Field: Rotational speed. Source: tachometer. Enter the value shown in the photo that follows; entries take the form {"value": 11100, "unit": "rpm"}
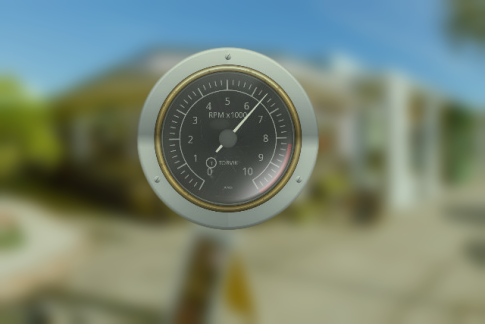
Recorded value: {"value": 6400, "unit": "rpm"}
